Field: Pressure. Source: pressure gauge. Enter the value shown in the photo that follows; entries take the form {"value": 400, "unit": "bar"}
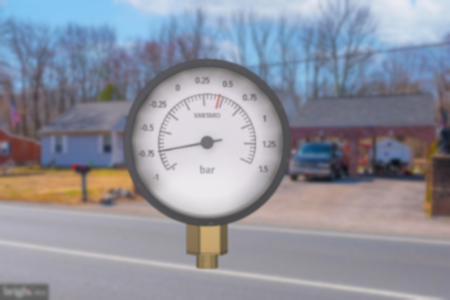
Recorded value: {"value": -0.75, "unit": "bar"}
